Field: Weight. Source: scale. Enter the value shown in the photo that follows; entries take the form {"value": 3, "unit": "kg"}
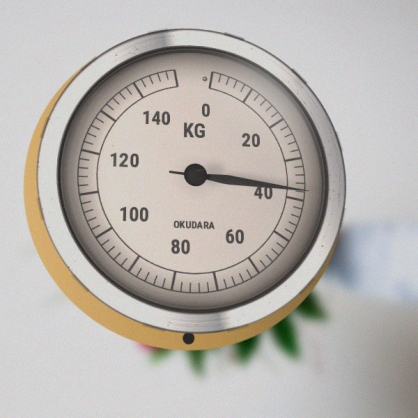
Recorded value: {"value": 38, "unit": "kg"}
